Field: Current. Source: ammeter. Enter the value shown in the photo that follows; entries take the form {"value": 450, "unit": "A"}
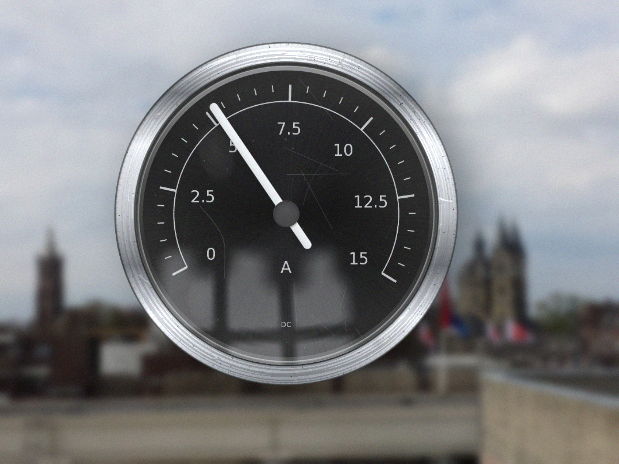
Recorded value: {"value": 5.25, "unit": "A"}
